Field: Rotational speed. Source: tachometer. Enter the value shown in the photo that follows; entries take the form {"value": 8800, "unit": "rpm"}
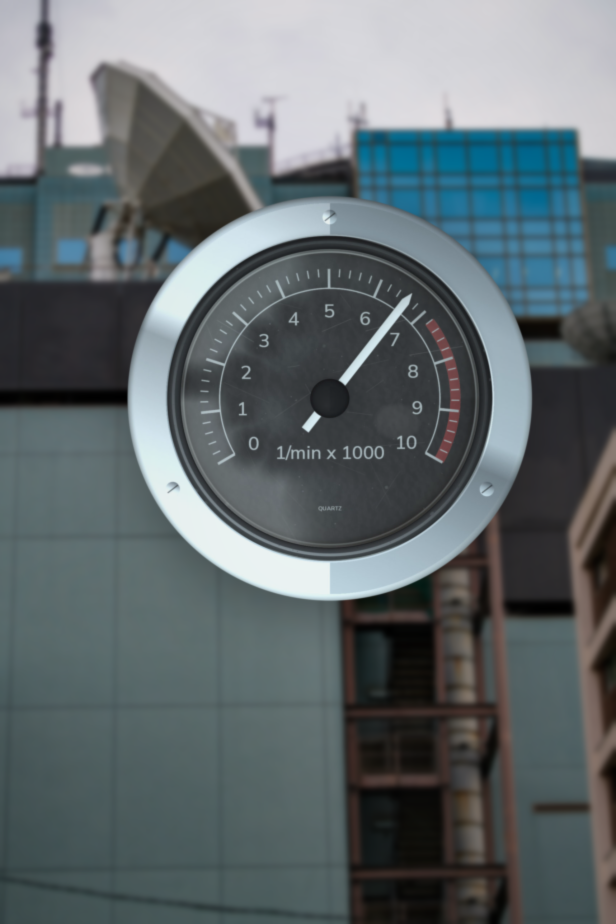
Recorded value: {"value": 6600, "unit": "rpm"}
